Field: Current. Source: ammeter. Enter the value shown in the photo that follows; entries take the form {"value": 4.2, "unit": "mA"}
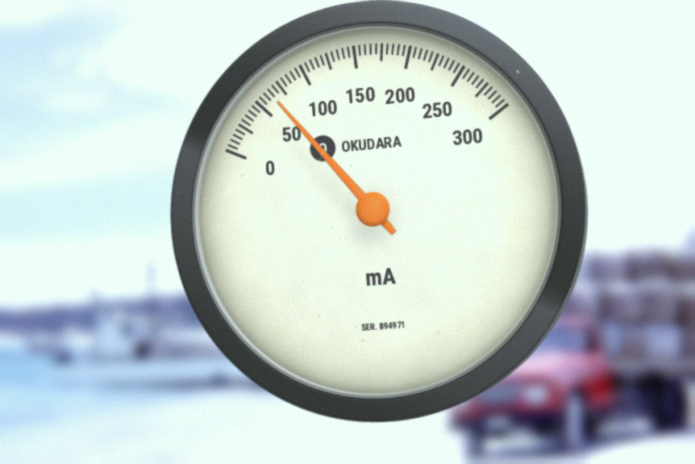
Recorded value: {"value": 65, "unit": "mA"}
